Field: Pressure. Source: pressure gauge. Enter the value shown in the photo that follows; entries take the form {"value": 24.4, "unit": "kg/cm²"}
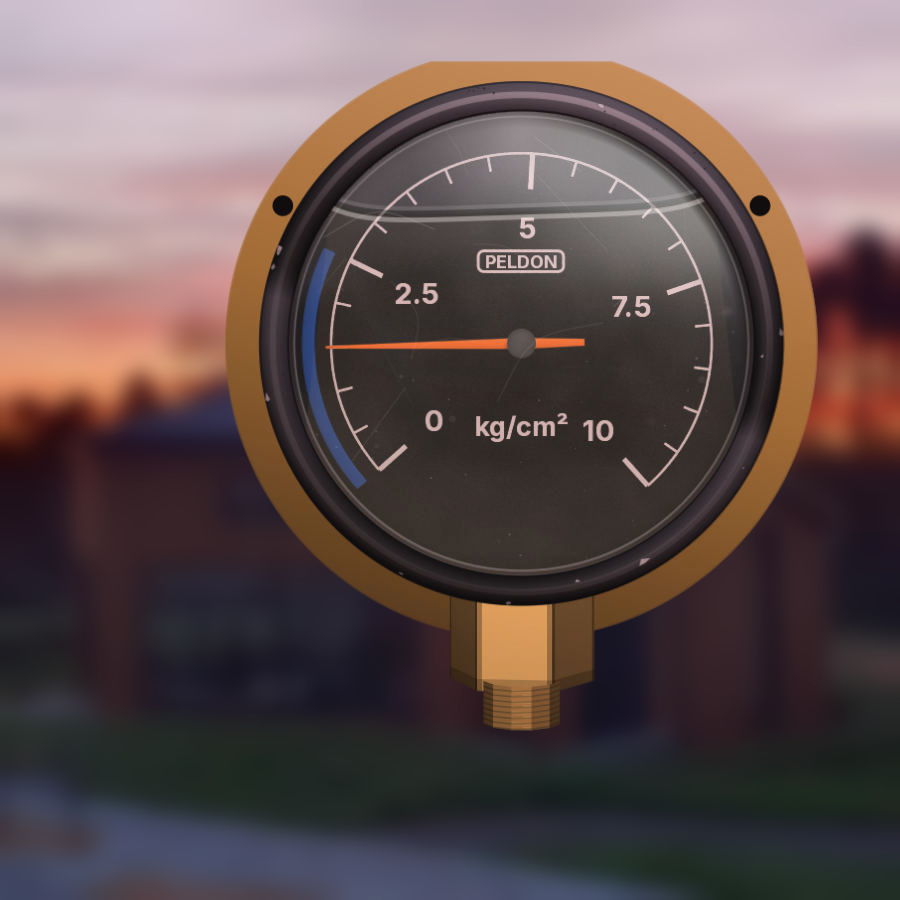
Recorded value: {"value": 1.5, "unit": "kg/cm²"}
